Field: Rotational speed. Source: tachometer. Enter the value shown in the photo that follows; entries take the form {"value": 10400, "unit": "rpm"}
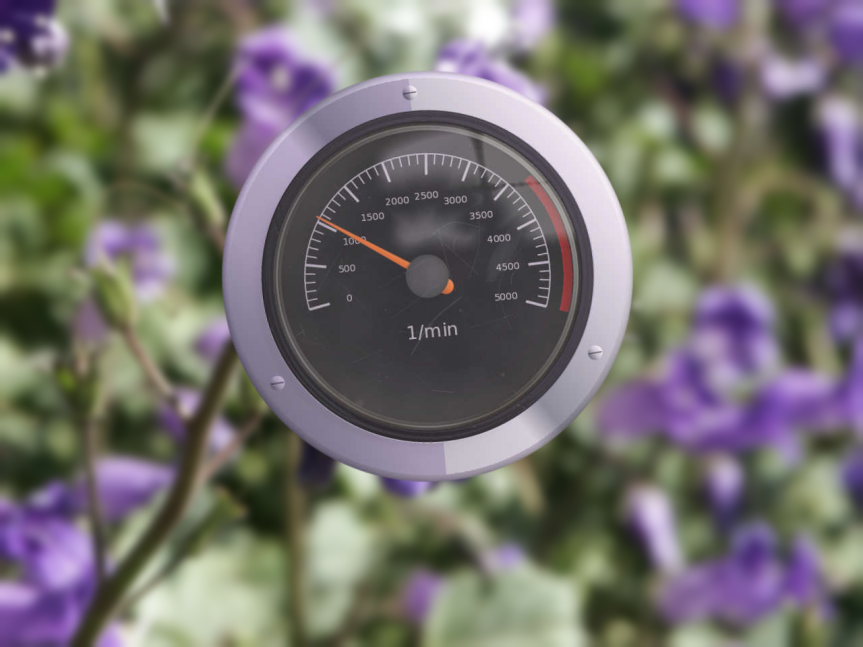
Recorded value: {"value": 1050, "unit": "rpm"}
